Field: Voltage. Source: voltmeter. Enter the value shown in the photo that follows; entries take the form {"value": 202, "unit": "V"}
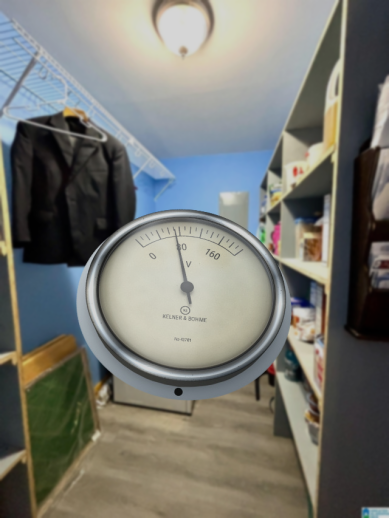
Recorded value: {"value": 70, "unit": "V"}
